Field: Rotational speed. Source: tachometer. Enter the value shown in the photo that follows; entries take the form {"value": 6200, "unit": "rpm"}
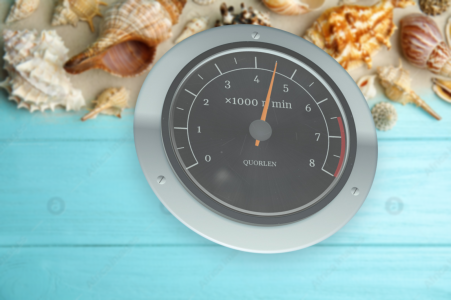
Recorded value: {"value": 4500, "unit": "rpm"}
